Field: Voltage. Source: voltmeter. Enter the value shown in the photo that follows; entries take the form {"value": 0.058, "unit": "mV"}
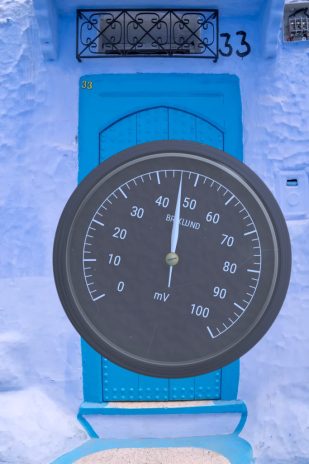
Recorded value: {"value": 46, "unit": "mV"}
